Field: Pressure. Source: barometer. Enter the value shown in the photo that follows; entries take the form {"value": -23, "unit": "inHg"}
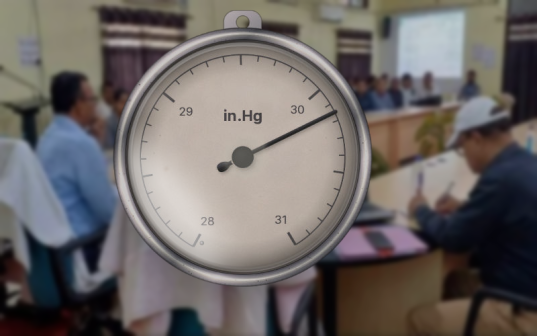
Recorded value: {"value": 30.15, "unit": "inHg"}
